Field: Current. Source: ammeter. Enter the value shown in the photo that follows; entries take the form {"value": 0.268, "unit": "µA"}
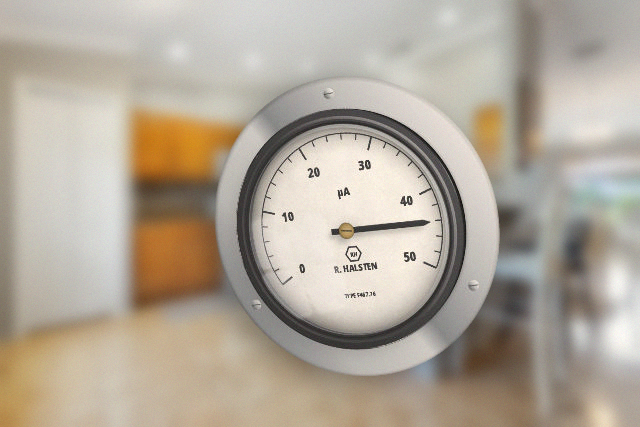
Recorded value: {"value": 44, "unit": "µA"}
